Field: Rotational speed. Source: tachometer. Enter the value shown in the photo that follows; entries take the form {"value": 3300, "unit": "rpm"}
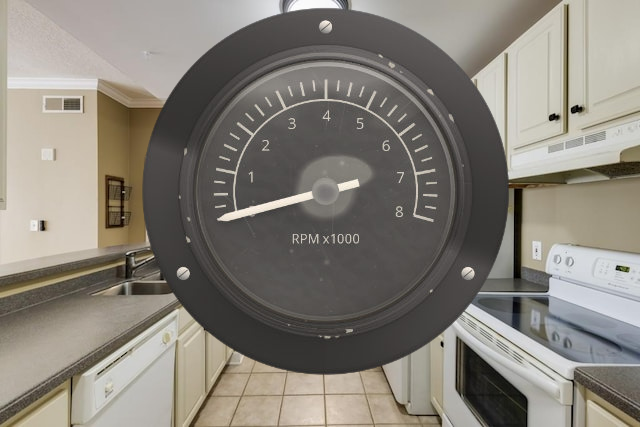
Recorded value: {"value": 0, "unit": "rpm"}
